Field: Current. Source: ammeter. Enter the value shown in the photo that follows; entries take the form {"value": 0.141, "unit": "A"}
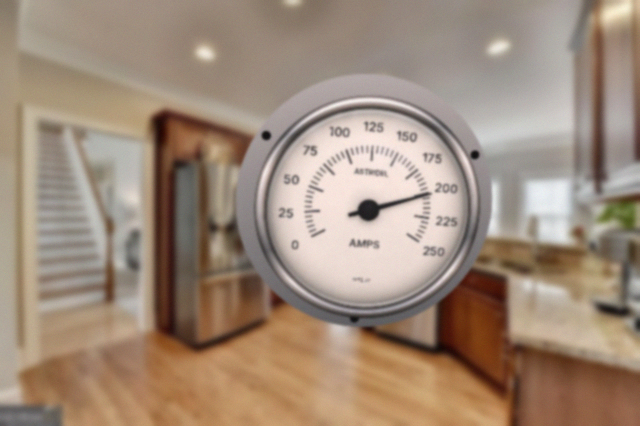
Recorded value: {"value": 200, "unit": "A"}
